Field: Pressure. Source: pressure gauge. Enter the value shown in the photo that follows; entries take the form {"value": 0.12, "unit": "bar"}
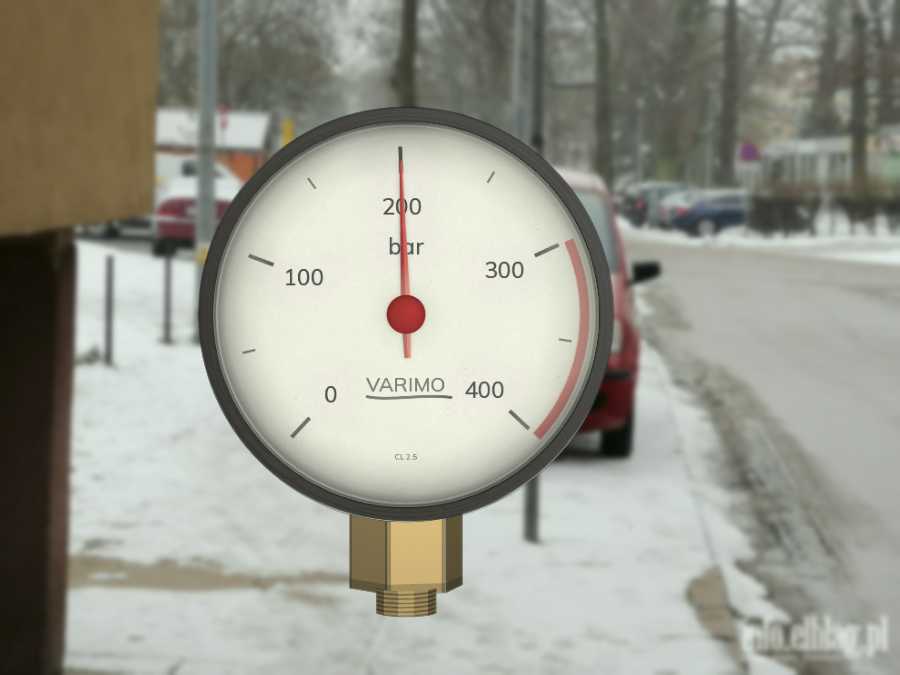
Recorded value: {"value": 200, "unit": "bar"}
